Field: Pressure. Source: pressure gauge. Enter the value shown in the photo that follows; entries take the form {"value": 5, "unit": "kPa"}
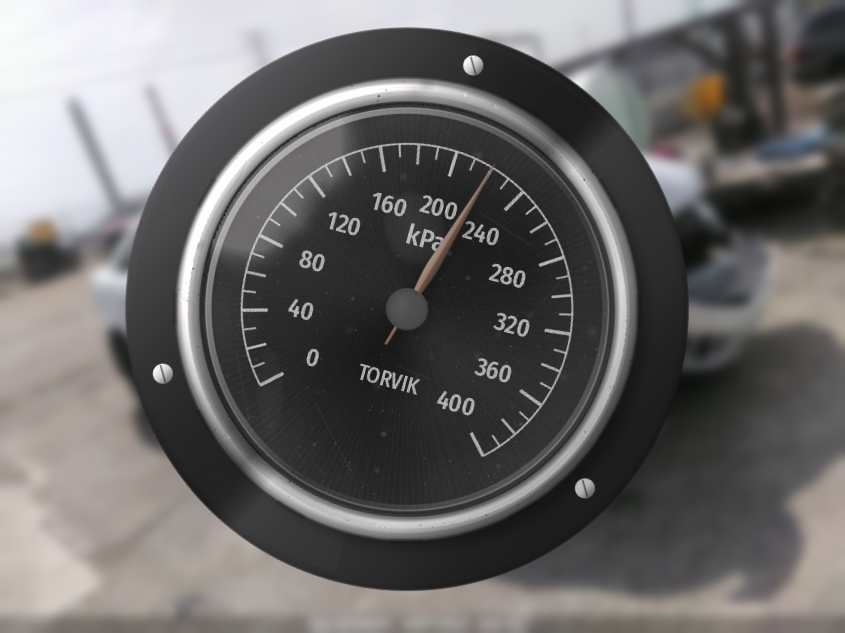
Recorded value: {"value": 220, "unit": "kPa"}
